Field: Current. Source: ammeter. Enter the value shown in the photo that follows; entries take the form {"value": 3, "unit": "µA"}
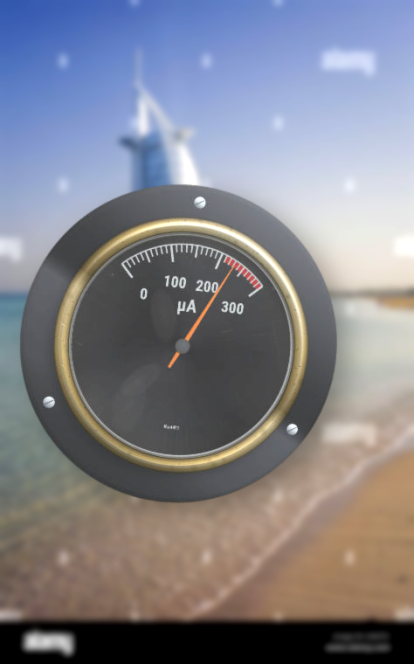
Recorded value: {"value": 230, "unit": "µA"}
